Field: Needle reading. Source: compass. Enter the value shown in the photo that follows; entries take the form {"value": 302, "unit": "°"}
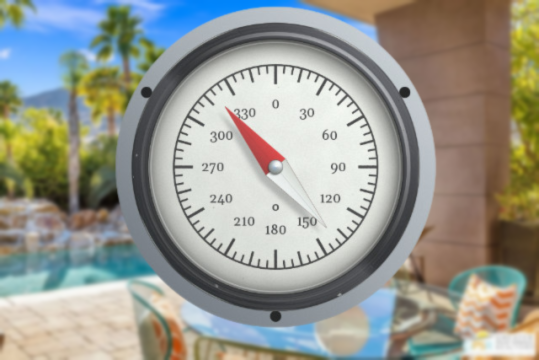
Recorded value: {"value": 320, "unit": "°"}
